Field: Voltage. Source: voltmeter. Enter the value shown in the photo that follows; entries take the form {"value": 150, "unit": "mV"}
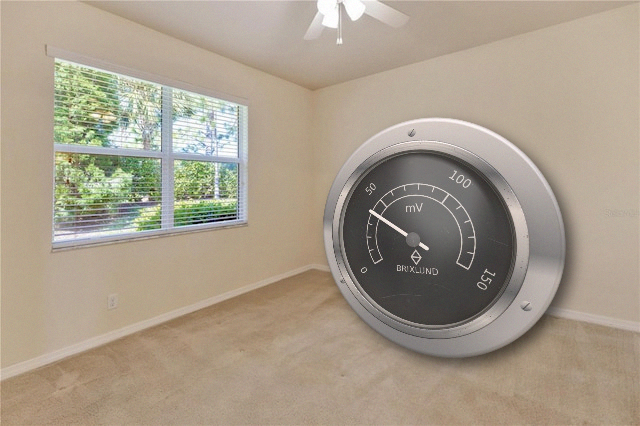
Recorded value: {"value": 40, "unit": "mV"}
